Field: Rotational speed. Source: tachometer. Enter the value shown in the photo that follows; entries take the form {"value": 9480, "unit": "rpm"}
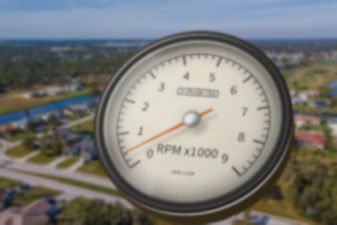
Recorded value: {"value": 400, "unit": "rpm"}
